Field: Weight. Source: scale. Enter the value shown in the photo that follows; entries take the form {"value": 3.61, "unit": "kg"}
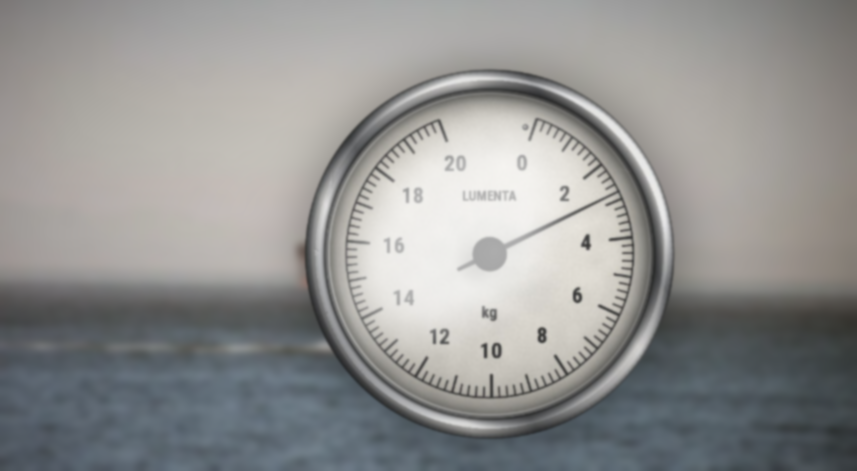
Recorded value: {"value": 2.8, "unit": "kg"}
